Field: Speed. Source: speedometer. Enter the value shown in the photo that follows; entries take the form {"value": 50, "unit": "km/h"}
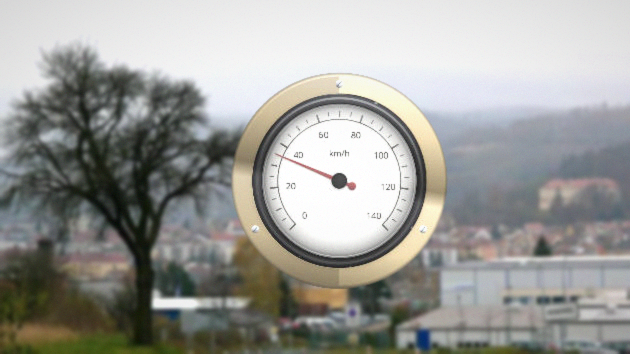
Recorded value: {"value": 35, "unit": "km/h"}
